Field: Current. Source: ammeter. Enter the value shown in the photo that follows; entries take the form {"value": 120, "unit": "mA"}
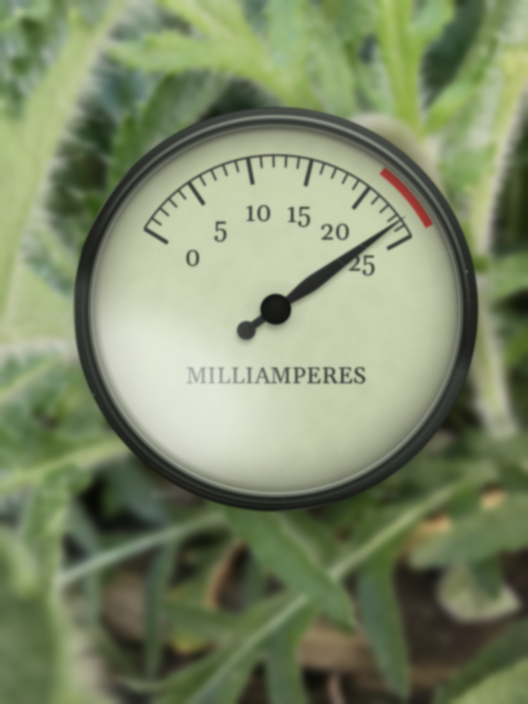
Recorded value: {"value": 23.5, "unit": "mA"}
